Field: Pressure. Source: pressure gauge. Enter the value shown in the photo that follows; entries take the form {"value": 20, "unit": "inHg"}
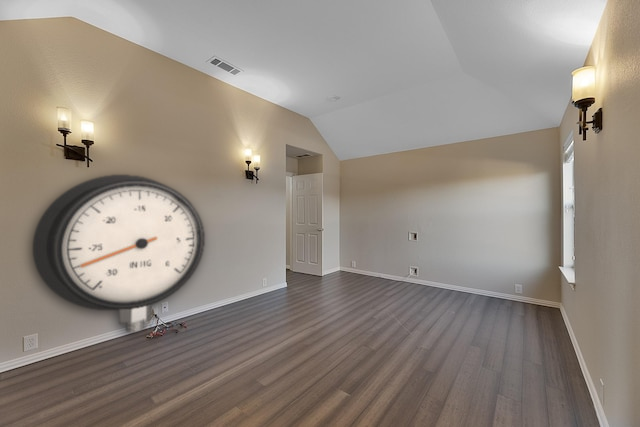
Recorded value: {"value": -27, "unit": "inHg"}
